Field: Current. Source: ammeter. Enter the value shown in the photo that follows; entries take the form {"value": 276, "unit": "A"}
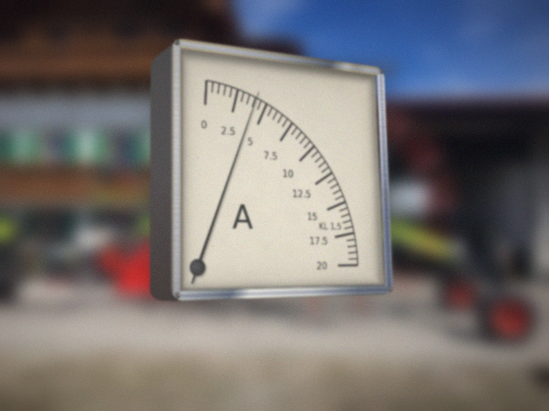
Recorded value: {"value": 4, "unit": "A"}
